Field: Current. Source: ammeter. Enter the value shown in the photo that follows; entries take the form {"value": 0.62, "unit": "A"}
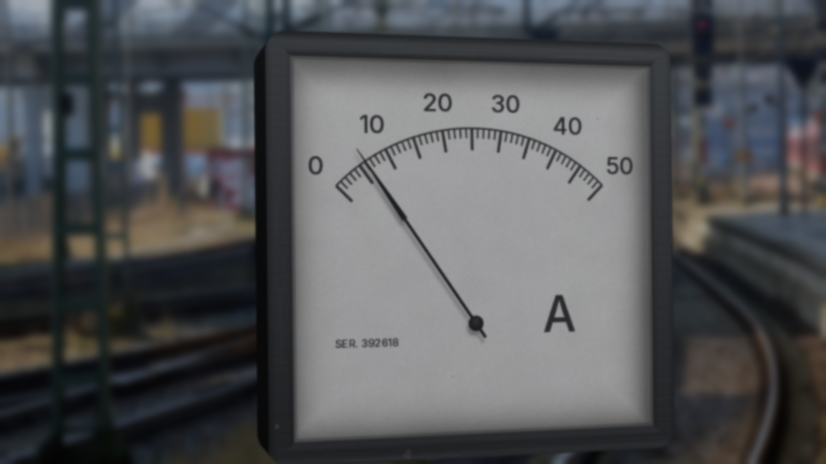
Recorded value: {"value": 6, "unit": "A"}
